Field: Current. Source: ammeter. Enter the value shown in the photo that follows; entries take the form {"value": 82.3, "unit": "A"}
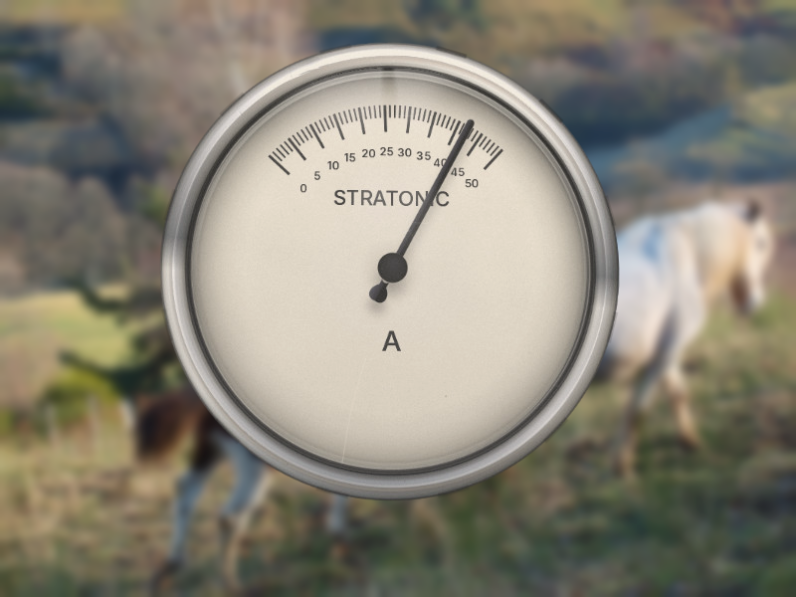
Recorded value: {"value": 42, "unit": "A"}
